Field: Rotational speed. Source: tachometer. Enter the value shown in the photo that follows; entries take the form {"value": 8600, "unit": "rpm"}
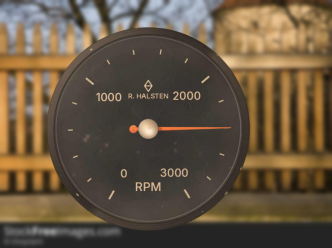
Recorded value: {"value": 2400, "unit": "rpm"}
